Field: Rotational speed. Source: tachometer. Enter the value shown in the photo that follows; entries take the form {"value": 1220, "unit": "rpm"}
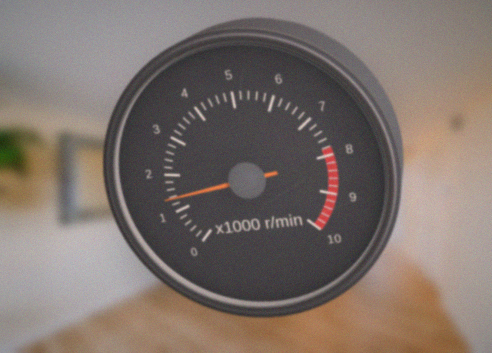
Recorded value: {"value": 1400, "unit": "rpm"}
